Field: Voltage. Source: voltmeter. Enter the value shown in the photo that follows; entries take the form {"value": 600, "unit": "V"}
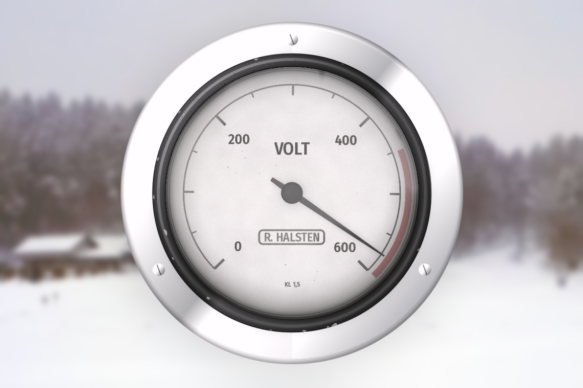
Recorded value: {"value": 575, "unit": "V"}
